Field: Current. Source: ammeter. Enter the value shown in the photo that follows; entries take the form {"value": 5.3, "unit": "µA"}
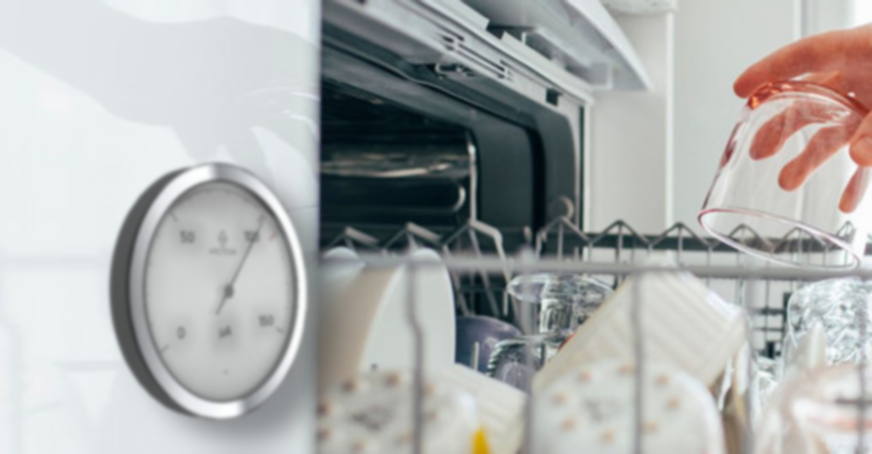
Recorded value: {"value": 100, "unit": "µA"}
